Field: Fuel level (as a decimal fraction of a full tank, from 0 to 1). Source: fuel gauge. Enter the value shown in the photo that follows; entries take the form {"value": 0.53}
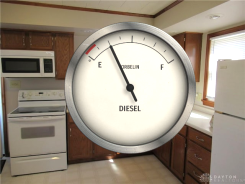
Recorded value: {"value": 0.25}
